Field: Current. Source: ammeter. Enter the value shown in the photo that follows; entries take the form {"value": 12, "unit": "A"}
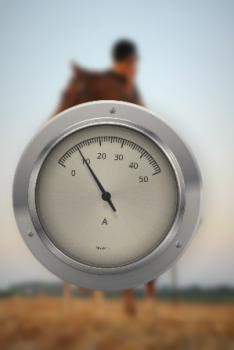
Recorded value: {"value": 10, "unit": "A"}
